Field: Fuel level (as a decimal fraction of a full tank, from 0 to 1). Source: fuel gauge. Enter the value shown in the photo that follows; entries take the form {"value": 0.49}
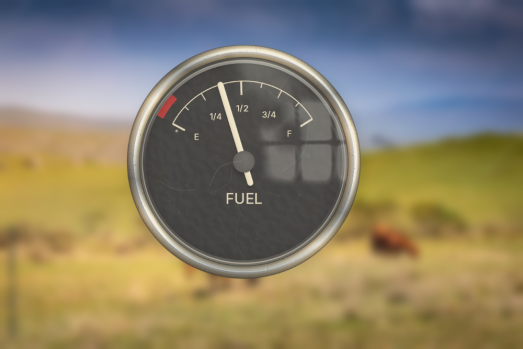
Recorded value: {"value": 0.375}
